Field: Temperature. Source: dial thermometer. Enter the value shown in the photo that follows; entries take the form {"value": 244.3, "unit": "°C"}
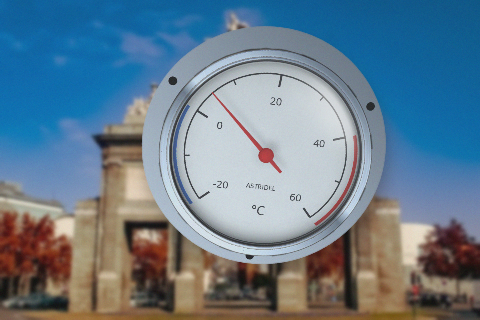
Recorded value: {"value": 5, "unit": "°C"}
